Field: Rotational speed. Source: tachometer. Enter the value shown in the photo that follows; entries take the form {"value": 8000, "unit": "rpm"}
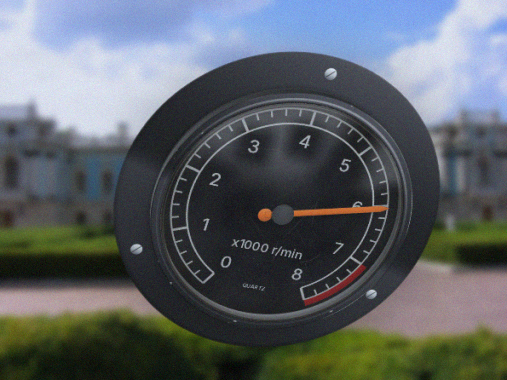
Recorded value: {"value": 6000, "unit": "rpm"}
